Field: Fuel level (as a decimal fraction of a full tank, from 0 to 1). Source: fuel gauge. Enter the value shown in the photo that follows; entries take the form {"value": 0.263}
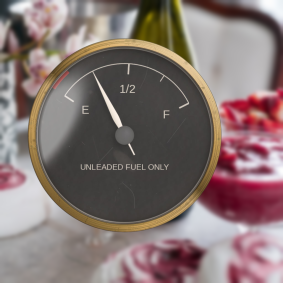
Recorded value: {"value": 0.25}
